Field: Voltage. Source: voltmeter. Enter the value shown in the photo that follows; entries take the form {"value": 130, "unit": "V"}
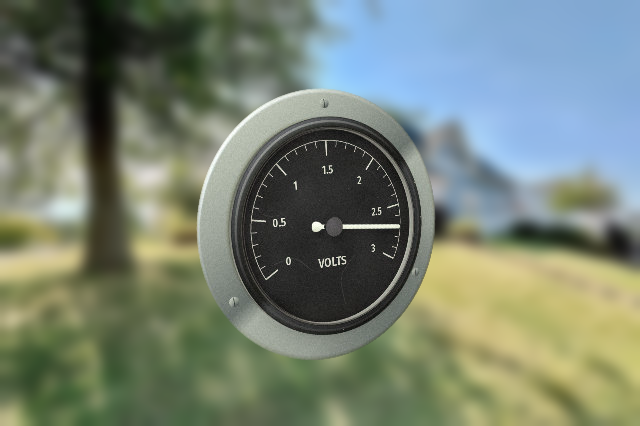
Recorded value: {"value": 2.7, "unit": "V"}
